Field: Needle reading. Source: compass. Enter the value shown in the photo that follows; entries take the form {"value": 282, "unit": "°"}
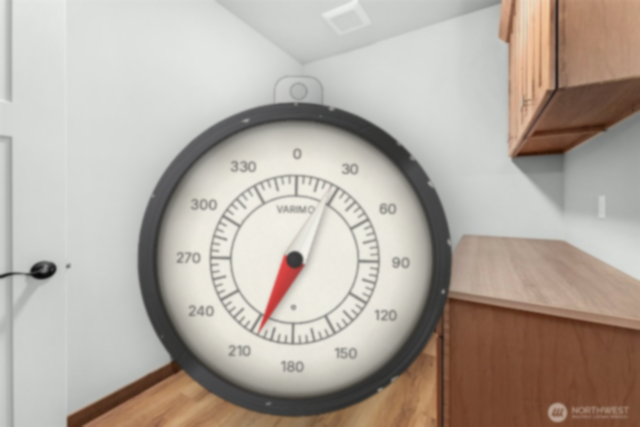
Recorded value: {"value": 205, "unit": "°"}
